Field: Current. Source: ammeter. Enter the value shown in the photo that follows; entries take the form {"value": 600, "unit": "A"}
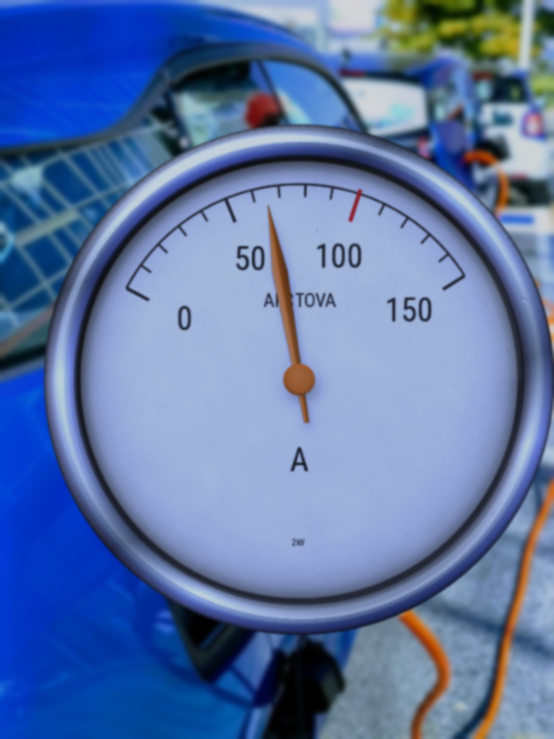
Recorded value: {"value": 65, "unit": "A"}
